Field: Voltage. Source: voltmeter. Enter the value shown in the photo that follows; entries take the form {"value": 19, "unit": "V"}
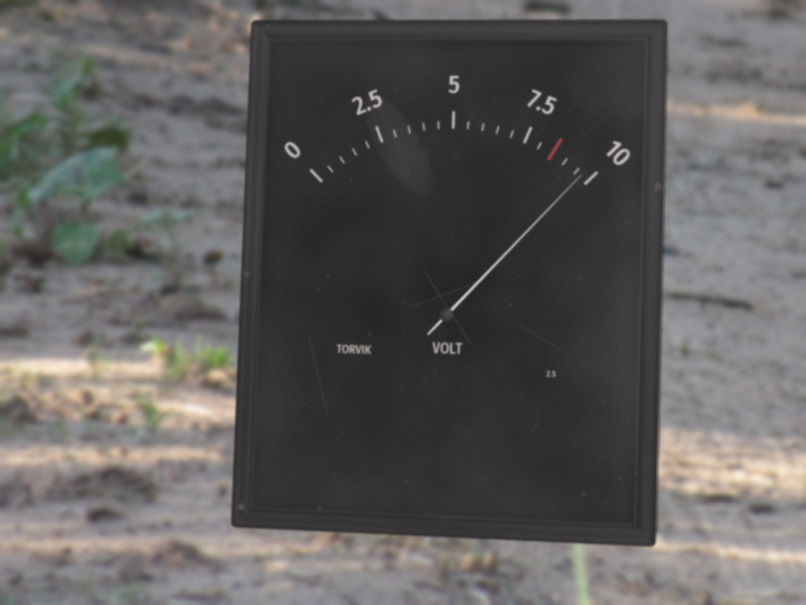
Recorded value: {"value": 9.75, "unit": "V"}
